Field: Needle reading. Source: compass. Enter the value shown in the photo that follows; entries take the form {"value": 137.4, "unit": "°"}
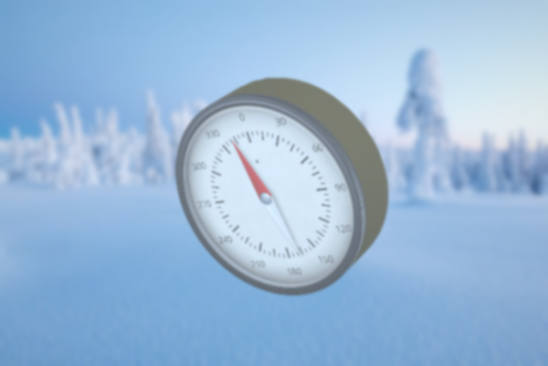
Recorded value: {"value": 345, "unit": "°"}
